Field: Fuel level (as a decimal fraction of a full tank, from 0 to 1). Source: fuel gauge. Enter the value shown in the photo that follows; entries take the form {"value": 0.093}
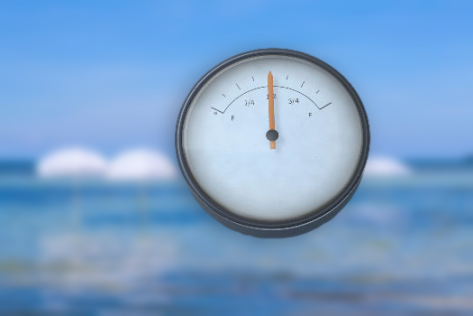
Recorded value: {"value": 0.5}
